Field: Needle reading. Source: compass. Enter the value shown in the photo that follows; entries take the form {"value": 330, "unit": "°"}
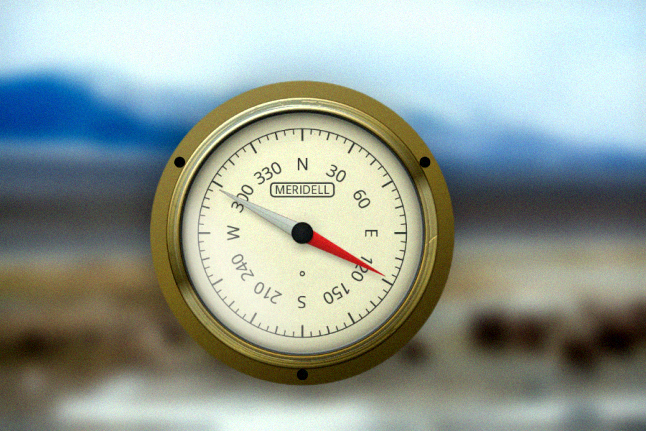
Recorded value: {"value": 117.5, "unit": "°"}
